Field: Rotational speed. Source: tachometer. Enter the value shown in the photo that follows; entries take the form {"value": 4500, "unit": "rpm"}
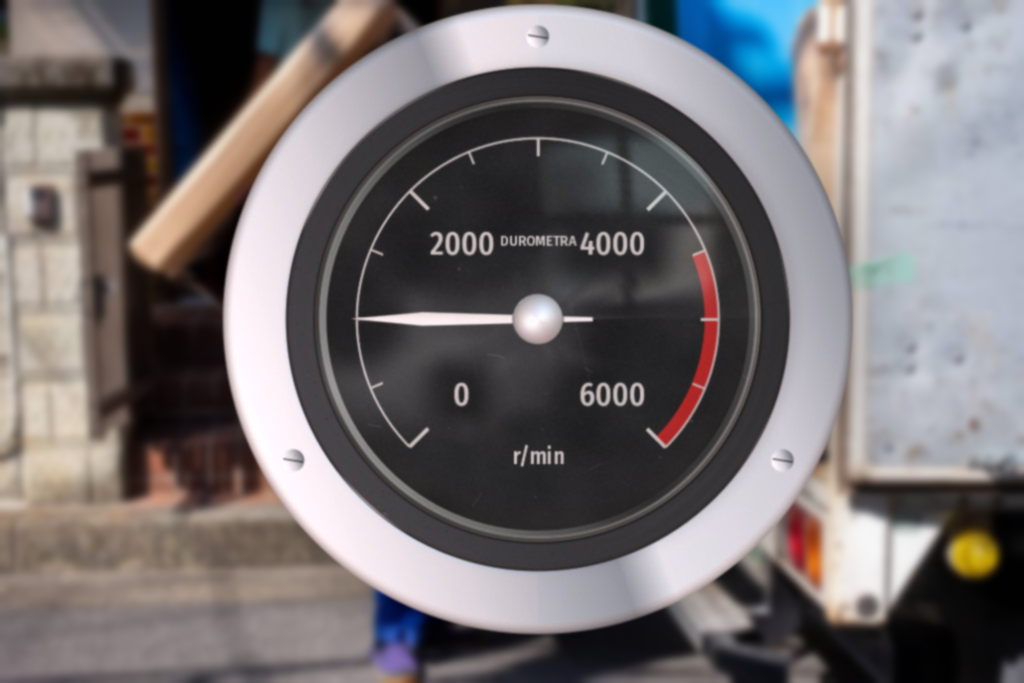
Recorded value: {"value": 1000, "unit": "rpm"}
